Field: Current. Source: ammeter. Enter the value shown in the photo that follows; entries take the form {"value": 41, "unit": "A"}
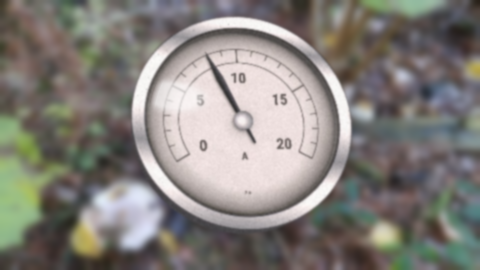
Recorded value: {"value": 8, "unit": "A"}
